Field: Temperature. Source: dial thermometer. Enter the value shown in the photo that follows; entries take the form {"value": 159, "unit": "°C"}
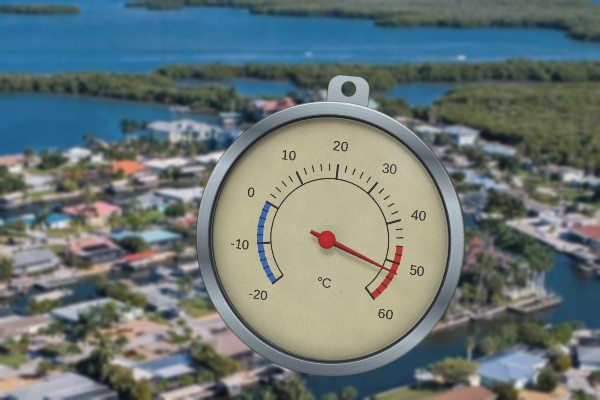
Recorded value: {"value": 52, "unit": "°C"}
